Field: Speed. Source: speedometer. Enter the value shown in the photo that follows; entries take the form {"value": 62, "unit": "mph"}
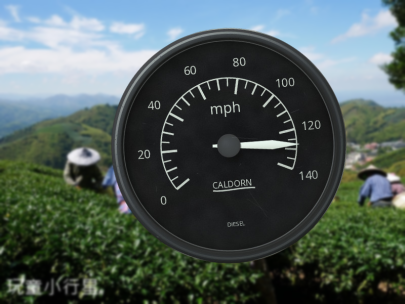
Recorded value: {"value": 127.5, "unit": "mph"}
